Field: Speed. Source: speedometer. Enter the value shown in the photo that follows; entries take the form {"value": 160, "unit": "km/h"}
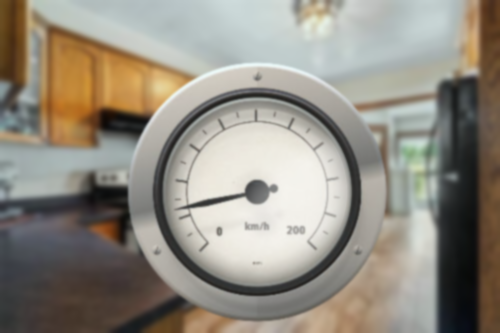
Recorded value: {"value": 25, "unit": "km/h"}
